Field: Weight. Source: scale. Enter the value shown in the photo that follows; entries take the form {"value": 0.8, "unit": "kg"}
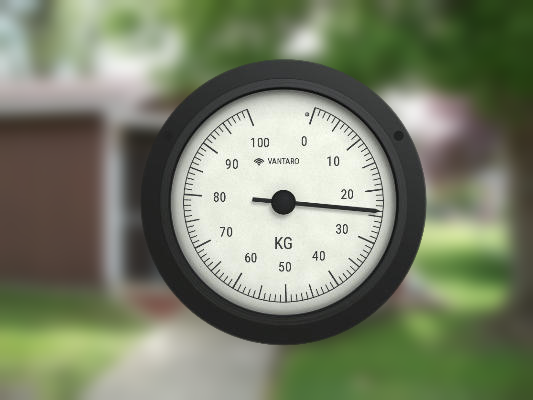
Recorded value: {"value": 24, "unit": "kg"}
